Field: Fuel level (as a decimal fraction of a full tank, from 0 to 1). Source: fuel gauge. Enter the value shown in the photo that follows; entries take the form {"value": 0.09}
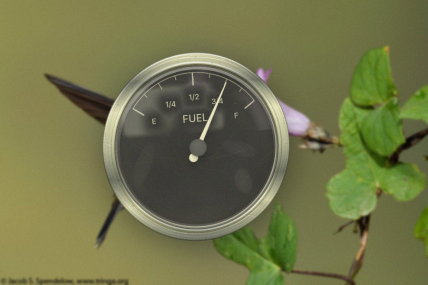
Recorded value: {"value": 0.75}
